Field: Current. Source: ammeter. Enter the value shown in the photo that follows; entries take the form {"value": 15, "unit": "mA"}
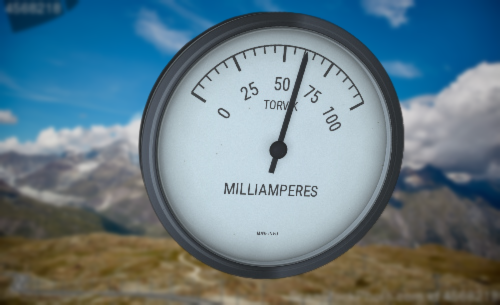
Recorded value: {"value": 60, "unit": "mA"}
